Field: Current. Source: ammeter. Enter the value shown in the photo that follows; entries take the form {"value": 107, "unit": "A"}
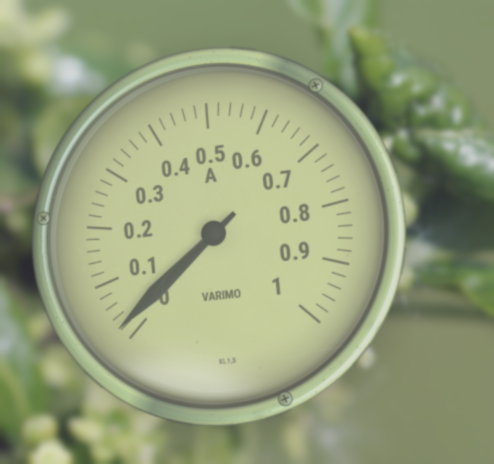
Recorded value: {"value": 0.02, "unit": "A"}
